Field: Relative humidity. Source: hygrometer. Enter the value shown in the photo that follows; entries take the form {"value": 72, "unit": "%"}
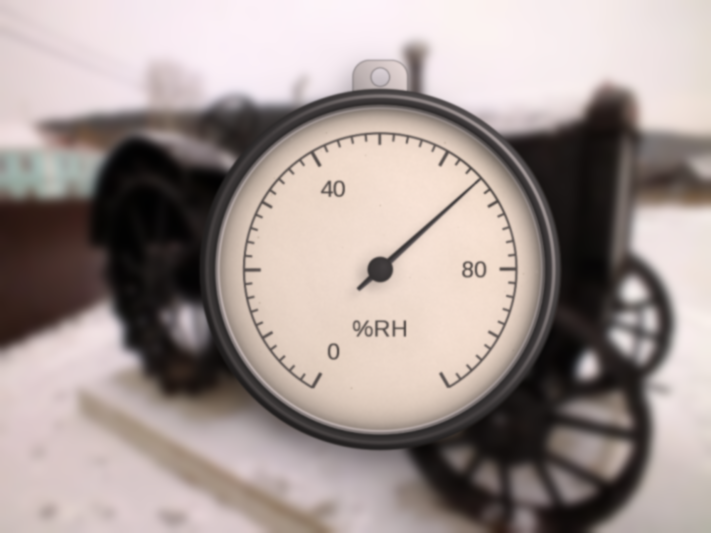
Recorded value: {"value": 66, "unit": "%"}
